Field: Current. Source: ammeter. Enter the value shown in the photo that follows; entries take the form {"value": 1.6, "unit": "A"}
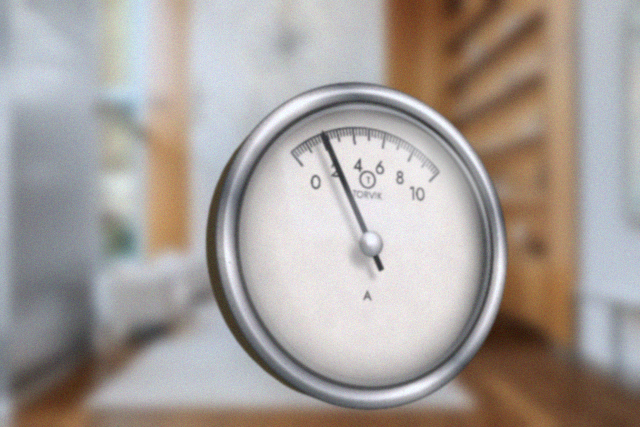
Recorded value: {"value": 2, "unit": "A"}
